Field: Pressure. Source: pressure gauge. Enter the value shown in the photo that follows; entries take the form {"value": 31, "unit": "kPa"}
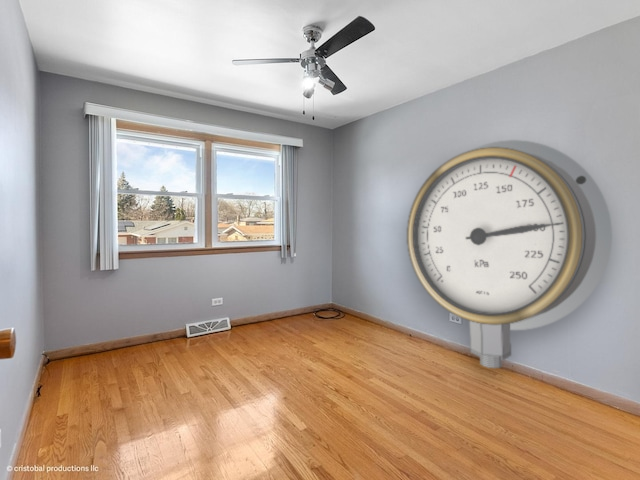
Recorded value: {"value": 200, "unit": "kPa"}
